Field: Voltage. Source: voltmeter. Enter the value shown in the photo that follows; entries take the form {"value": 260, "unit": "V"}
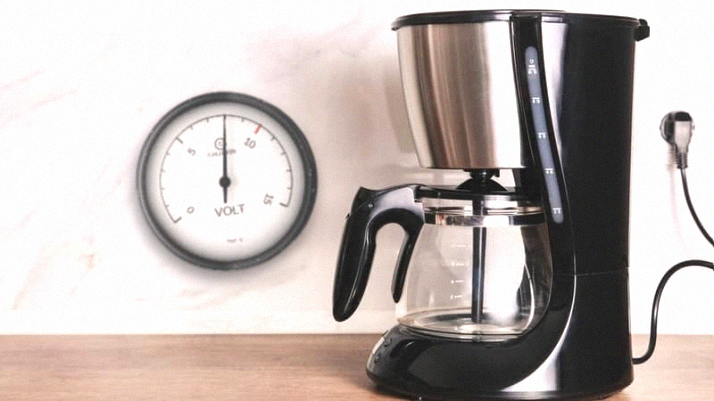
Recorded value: {"value": 8, "unit": "V"}
